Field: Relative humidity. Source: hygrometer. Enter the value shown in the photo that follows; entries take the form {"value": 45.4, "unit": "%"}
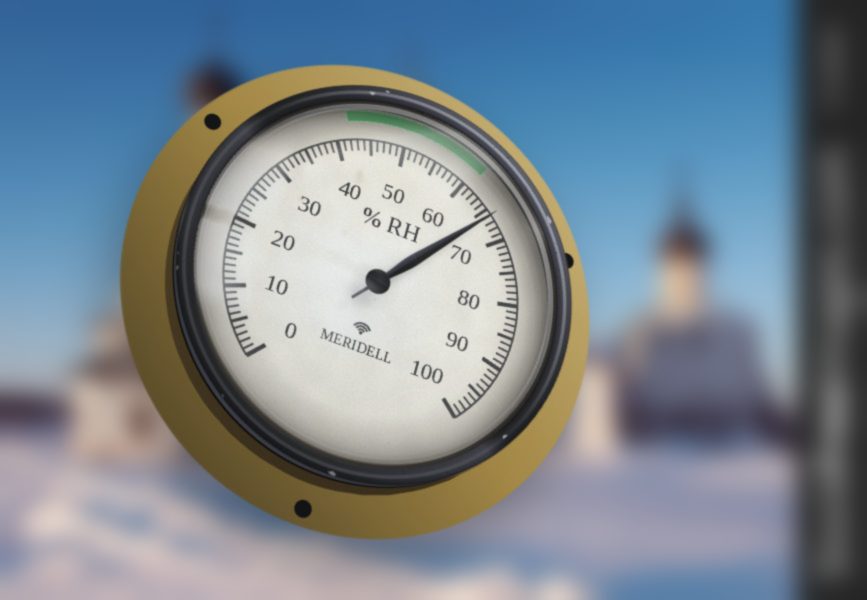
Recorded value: {"value": 66, "unit": "%"}
